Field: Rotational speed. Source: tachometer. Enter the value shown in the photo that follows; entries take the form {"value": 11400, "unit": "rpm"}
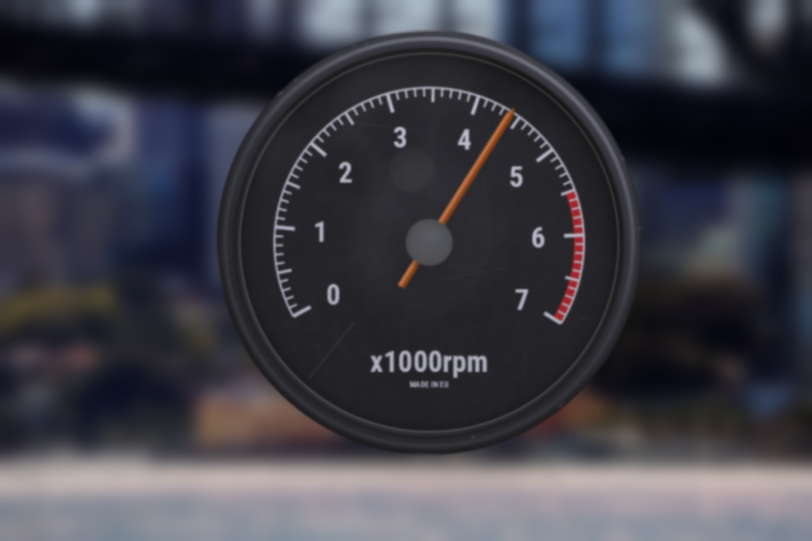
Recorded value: {"value": 4400, "unit": "rpm"}
